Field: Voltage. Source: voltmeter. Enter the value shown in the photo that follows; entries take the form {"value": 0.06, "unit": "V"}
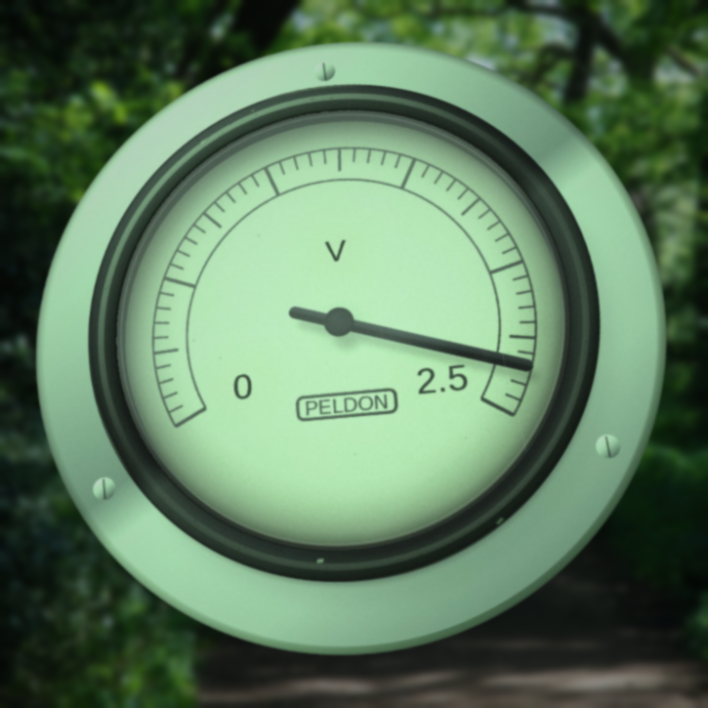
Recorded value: {"value": 2.35, "unit": "V"}
